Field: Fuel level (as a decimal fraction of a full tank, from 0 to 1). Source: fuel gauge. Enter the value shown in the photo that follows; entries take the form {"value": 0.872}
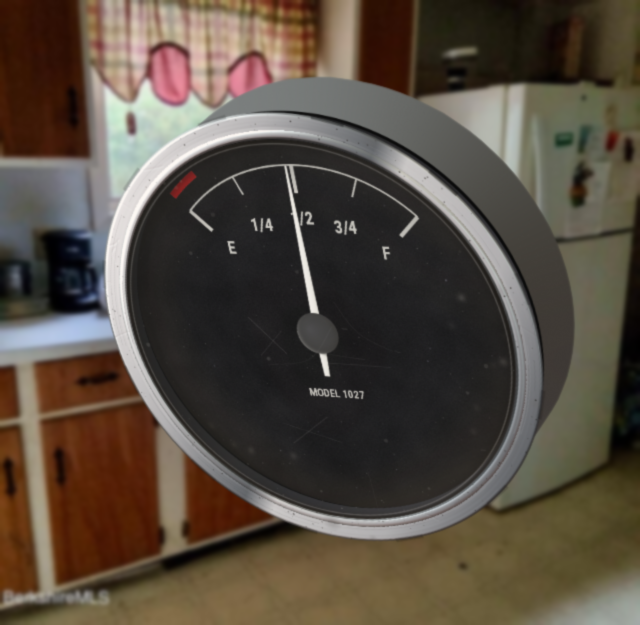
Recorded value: {"value": 0.5}
